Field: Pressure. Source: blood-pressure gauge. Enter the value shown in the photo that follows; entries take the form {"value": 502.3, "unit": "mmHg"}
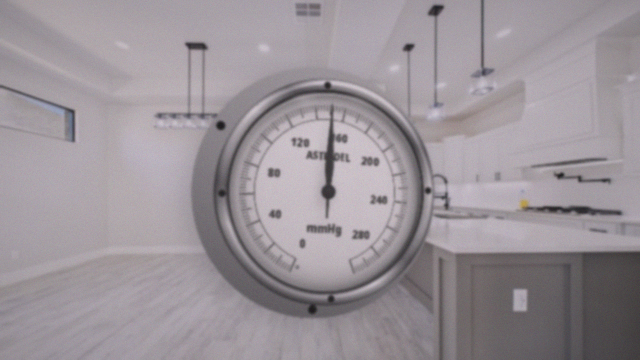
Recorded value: {"value": 150, "unit": "mmHg"}
